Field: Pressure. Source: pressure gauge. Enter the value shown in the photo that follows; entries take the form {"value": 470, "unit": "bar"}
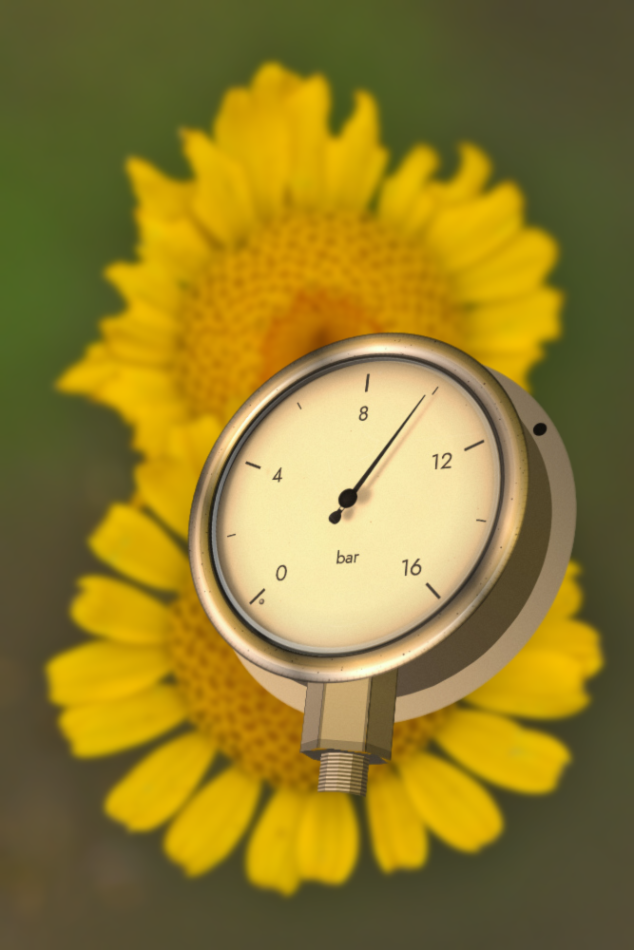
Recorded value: {"value": 10, "unit": "bar"}
